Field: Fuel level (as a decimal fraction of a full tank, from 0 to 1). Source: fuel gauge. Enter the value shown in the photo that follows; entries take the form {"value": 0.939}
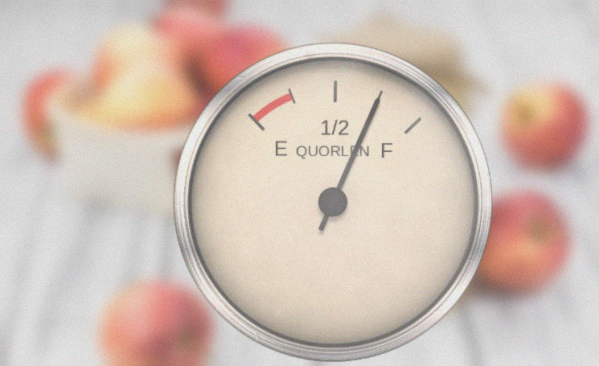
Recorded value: {"value": 0.75}
